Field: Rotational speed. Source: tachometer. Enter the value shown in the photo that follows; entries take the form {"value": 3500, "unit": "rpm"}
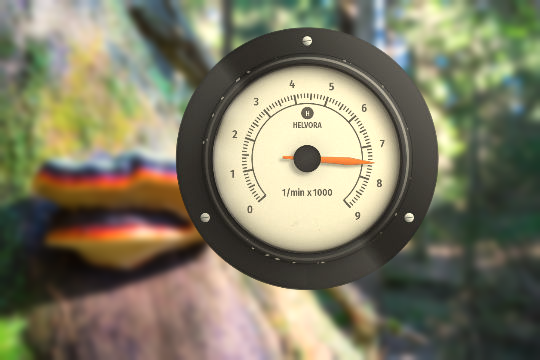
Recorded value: {"value": 7500, "unit": "rpm"}
